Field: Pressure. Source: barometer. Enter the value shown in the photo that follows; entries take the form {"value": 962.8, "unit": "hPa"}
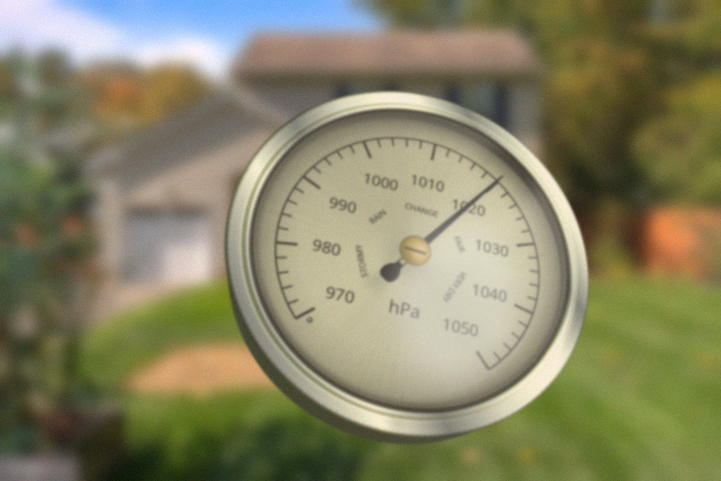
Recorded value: {"value": 1020, "unit": "hPa"}
